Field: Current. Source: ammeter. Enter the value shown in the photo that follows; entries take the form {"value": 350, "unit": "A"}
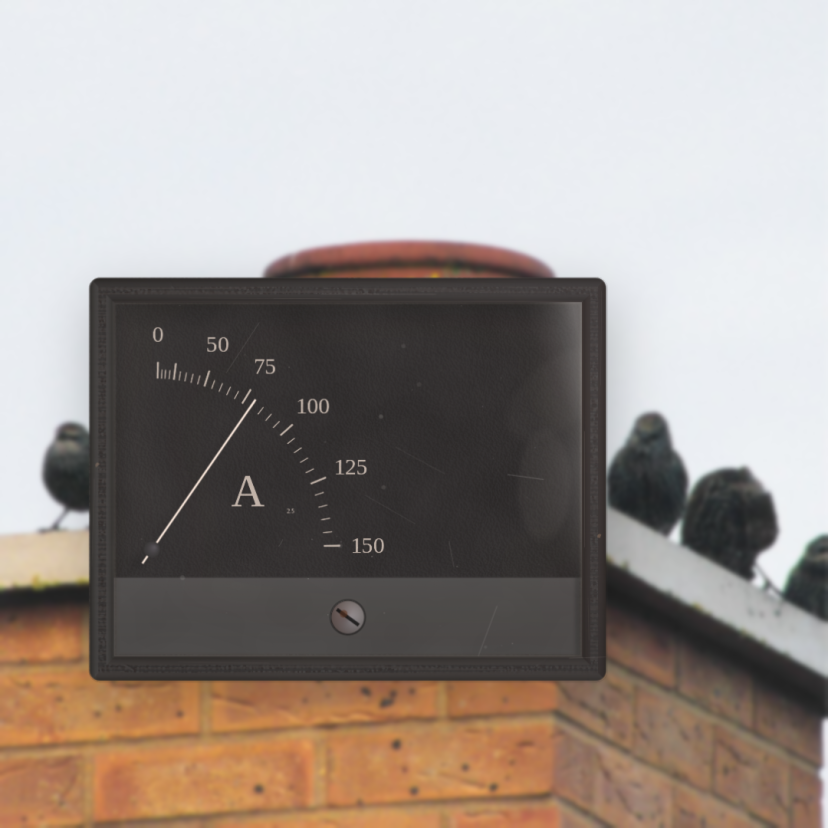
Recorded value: {"value": 80, "unit": "A"}
